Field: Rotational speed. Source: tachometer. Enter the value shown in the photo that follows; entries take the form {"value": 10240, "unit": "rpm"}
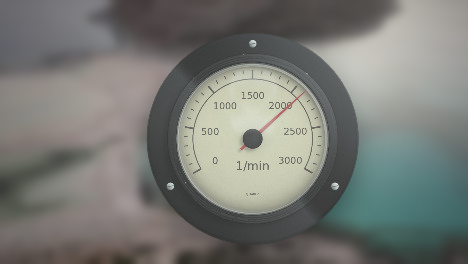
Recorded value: {"value": 2100, "unit": "rpm"}
